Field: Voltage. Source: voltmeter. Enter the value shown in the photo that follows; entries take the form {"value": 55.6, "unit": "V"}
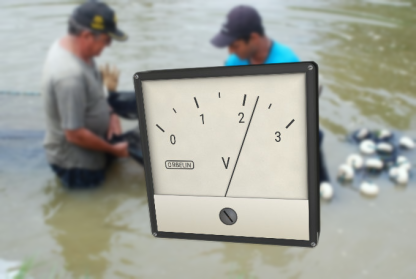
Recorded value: {"value": 2.25, "unit": "V"}
